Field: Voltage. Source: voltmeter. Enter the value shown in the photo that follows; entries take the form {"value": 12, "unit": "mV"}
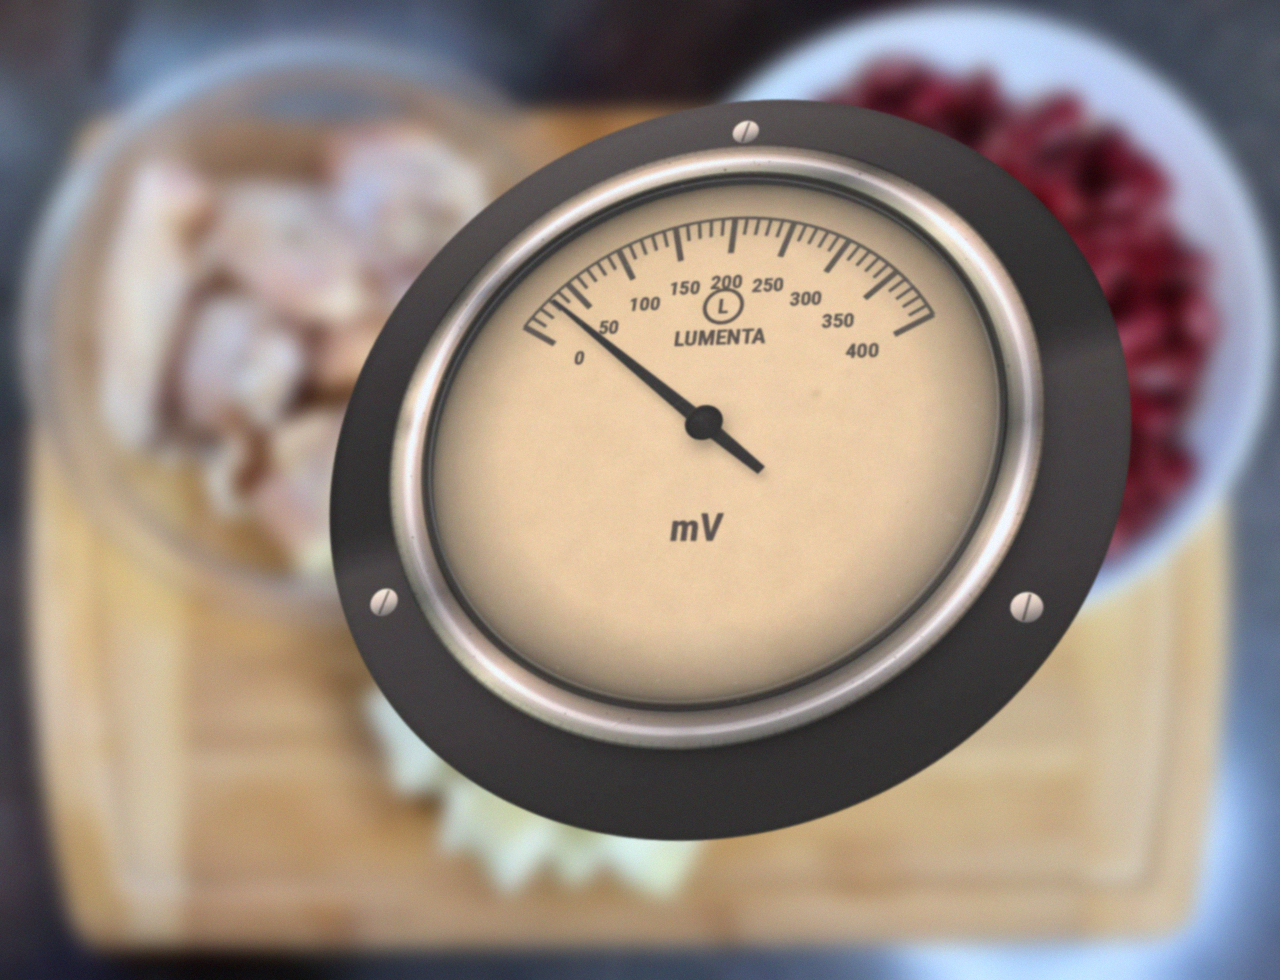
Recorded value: {"value": 30, "unit": "mV"}
